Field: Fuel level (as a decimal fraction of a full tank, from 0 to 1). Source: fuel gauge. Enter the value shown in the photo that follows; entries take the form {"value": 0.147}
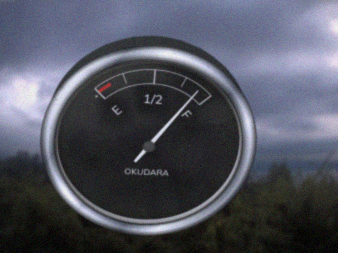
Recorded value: {"value": 0.875}
